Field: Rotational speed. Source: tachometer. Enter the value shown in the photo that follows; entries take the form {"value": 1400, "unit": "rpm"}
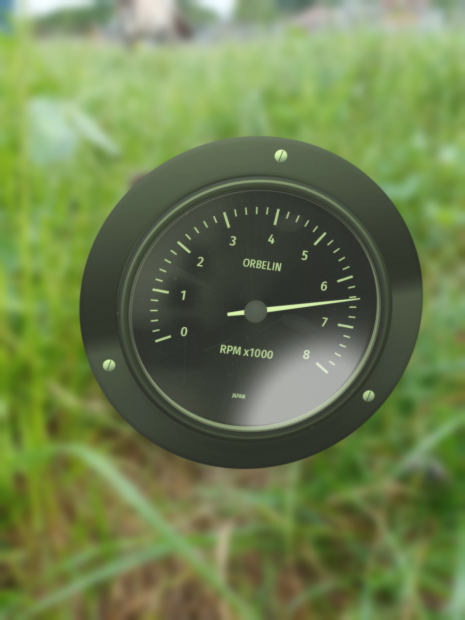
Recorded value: {"value": 6400, "unit": "rpm"}
